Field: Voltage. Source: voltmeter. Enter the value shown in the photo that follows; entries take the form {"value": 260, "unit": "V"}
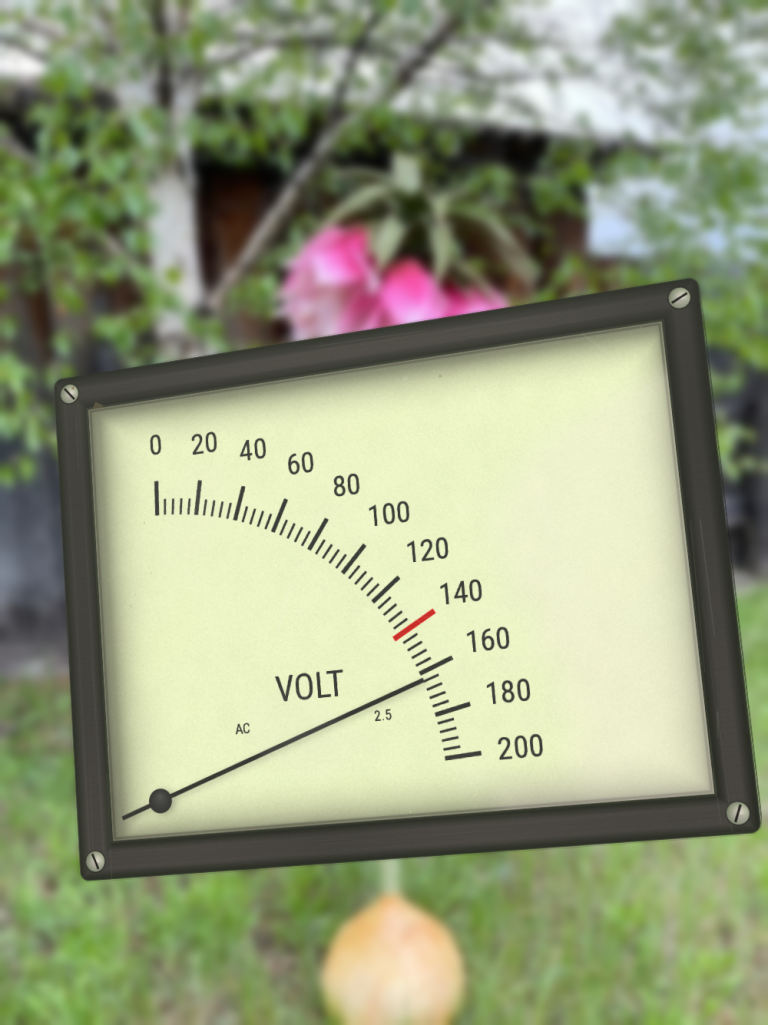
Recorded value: {"value": 164, "unit": "V"}
